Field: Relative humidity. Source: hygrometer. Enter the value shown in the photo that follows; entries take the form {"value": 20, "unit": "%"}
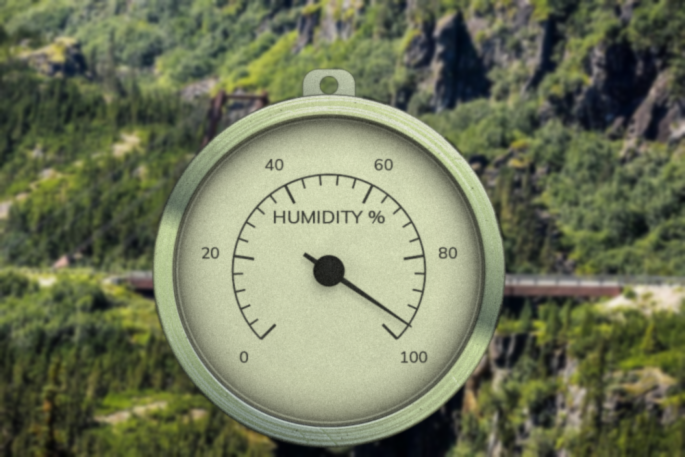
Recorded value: {"value": 96, "unit": "%"}
